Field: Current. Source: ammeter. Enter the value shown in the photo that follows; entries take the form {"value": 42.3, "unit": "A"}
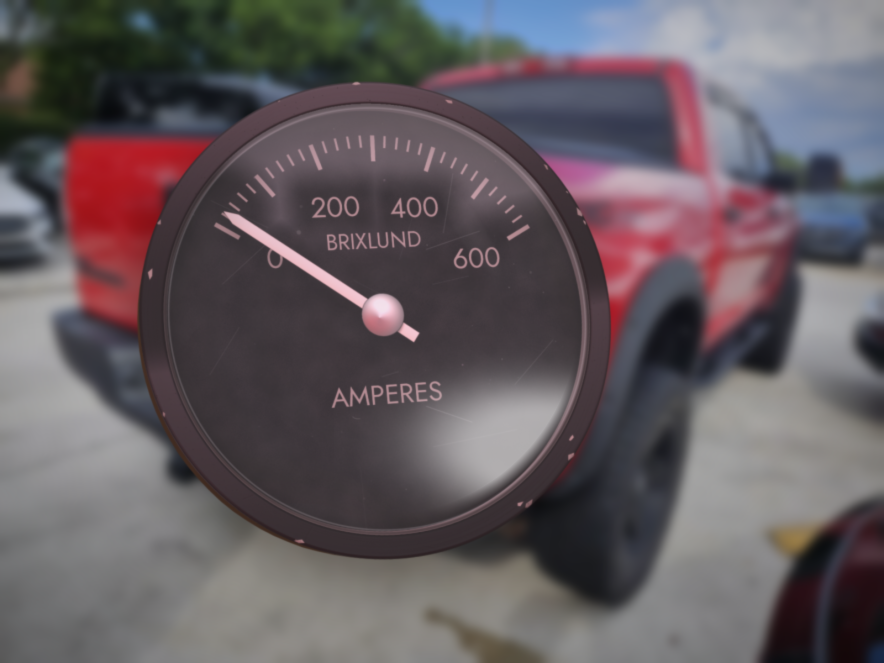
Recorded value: {"value": 20, "unit": "A"}
